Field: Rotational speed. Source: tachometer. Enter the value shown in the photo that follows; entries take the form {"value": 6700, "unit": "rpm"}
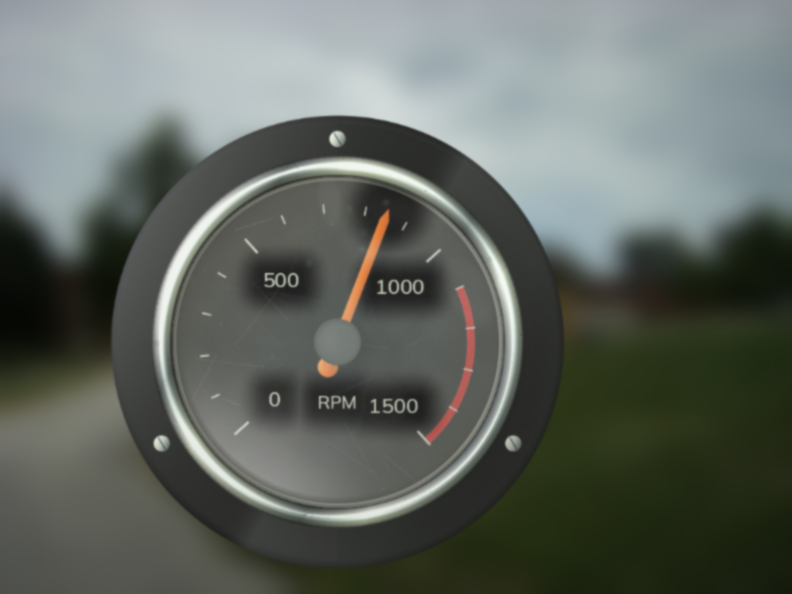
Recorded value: {"value": 850, "unit": "rpm"}
